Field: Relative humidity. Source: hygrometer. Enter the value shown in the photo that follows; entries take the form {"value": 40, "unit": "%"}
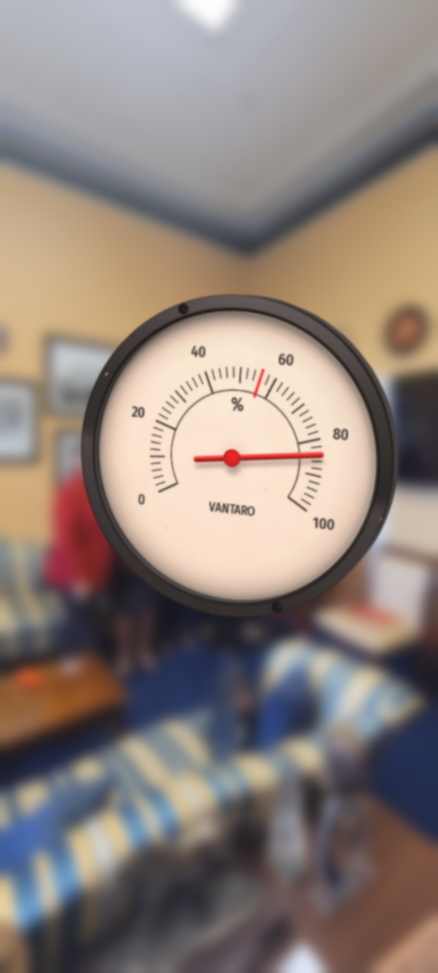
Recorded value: {"value": 84, "unit": "%"}
